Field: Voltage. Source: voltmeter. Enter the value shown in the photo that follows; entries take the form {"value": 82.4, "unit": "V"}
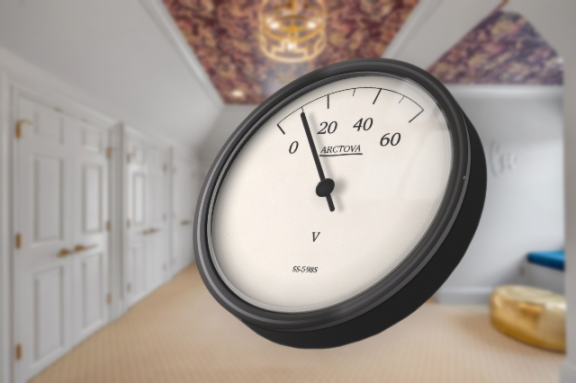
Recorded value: {"value": 10, "unit": "V"}
